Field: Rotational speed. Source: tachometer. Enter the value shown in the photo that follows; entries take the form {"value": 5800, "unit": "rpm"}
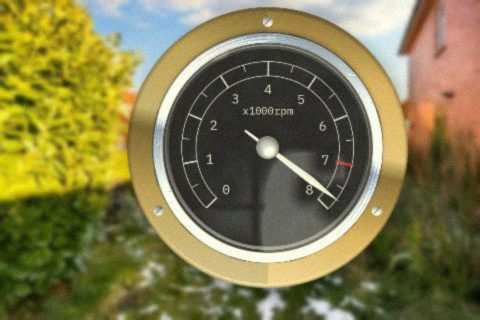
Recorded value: {"value": 7750, "unit": "rpm"}
